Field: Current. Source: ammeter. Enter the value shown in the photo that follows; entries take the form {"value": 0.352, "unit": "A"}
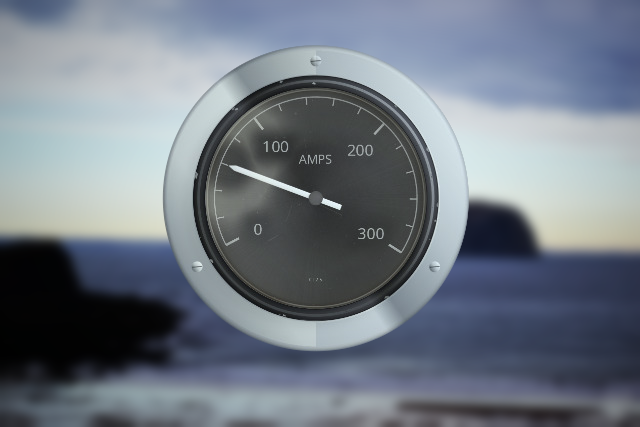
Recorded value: {"value": 60, "unit": "A"}
